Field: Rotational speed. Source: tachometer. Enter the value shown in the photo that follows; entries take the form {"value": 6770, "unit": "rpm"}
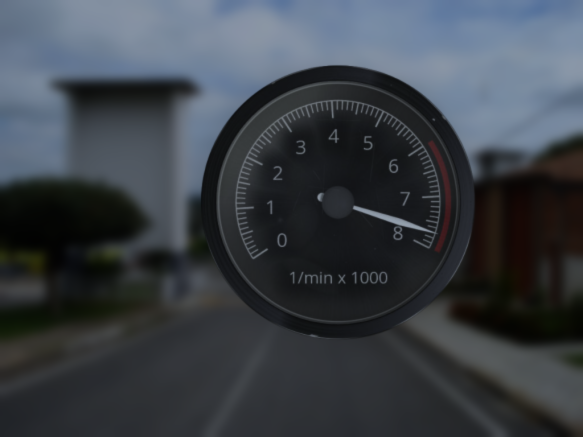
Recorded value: {"value": 7700, "unit": "rpm"}
